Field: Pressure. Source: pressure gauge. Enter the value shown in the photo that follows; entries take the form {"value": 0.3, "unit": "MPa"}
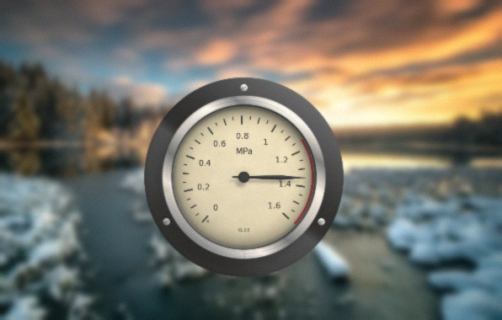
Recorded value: {"value": 1.35, "unit": "MPa"}
